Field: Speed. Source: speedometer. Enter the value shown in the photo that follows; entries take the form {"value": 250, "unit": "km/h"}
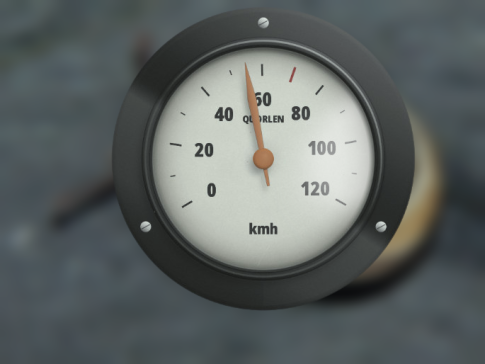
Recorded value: {"value": 55, "unit": "km/h"}
